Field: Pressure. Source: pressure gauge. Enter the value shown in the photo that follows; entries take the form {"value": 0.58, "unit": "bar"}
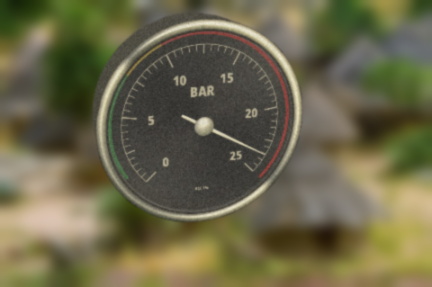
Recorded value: {"value": 23.5, "unit": "bar"}
